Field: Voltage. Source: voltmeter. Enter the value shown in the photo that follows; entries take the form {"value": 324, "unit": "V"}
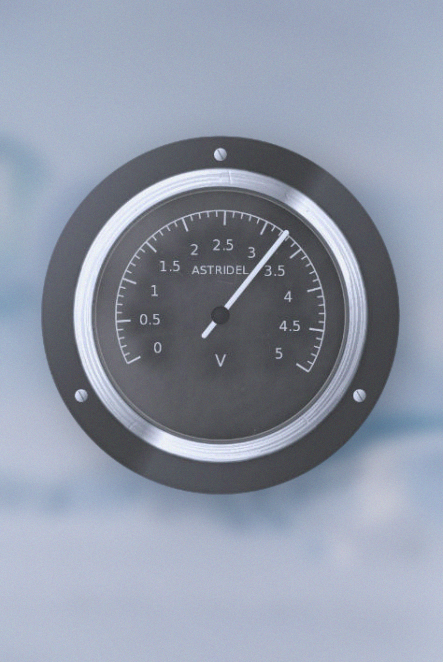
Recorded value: {"value": 3.25, "unit": "V"}
